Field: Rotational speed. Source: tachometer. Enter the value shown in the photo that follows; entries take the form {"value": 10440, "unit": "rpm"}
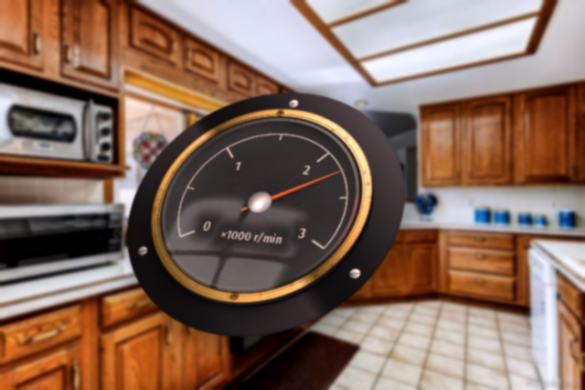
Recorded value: {"value": 2250, "unit": "rpm"}
